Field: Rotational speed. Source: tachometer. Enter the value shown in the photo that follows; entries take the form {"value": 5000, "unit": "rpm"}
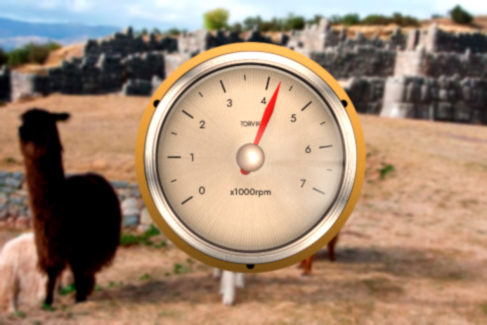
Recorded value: {"value": 4250, "unit": "rpm"}
